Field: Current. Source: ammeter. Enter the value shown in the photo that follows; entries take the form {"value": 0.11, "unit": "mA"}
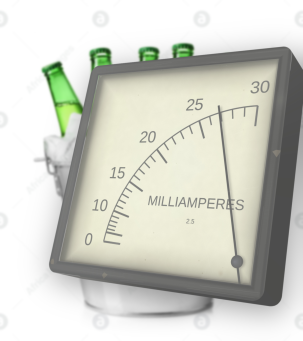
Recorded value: {"value": 27, "unit": "mA"}
